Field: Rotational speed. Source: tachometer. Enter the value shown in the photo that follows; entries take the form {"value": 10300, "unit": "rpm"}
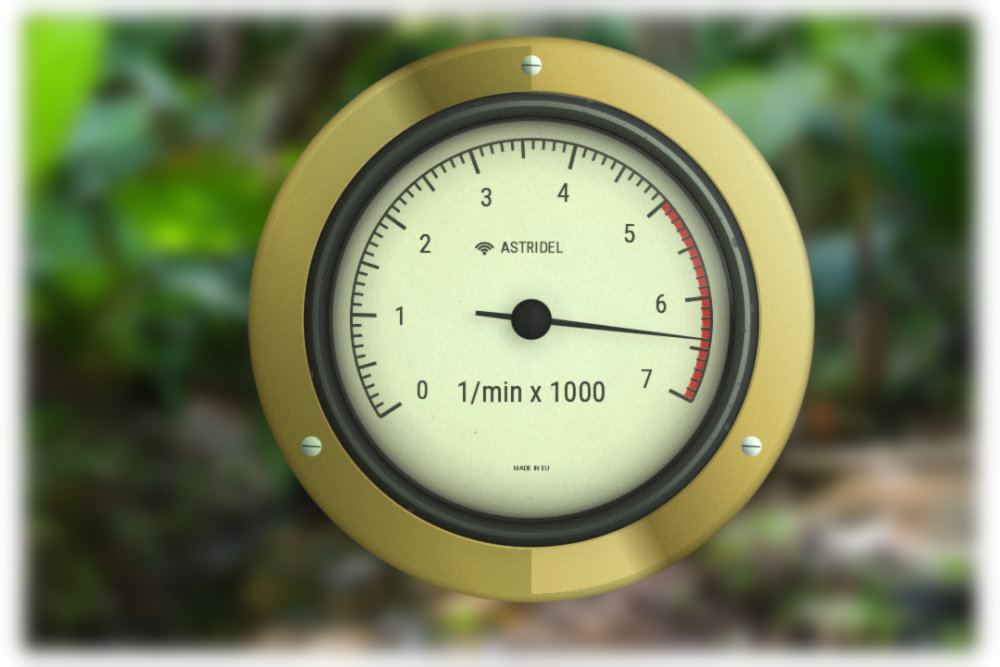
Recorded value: {"value": 6400, "unit": "rpm"}
